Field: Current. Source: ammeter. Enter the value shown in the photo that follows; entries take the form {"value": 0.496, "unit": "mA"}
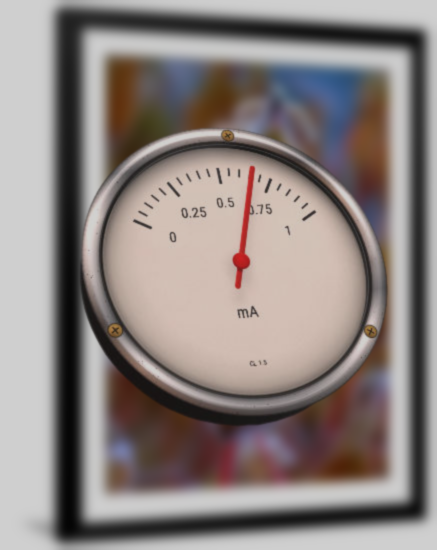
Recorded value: {"value": 0.65, "unit": "mA"}
